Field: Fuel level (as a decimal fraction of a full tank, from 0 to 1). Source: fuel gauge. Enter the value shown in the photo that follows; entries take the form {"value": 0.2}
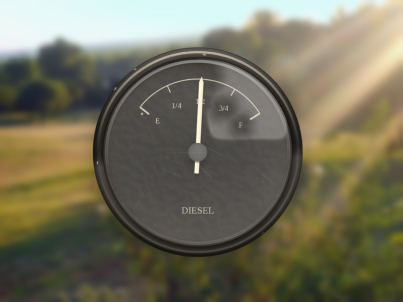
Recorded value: {"value": 0.5}
